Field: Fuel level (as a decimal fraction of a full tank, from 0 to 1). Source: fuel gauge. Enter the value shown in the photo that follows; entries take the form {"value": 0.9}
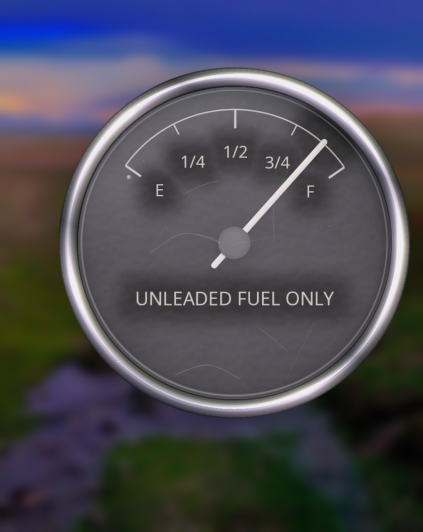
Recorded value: {"value": 0.875}
